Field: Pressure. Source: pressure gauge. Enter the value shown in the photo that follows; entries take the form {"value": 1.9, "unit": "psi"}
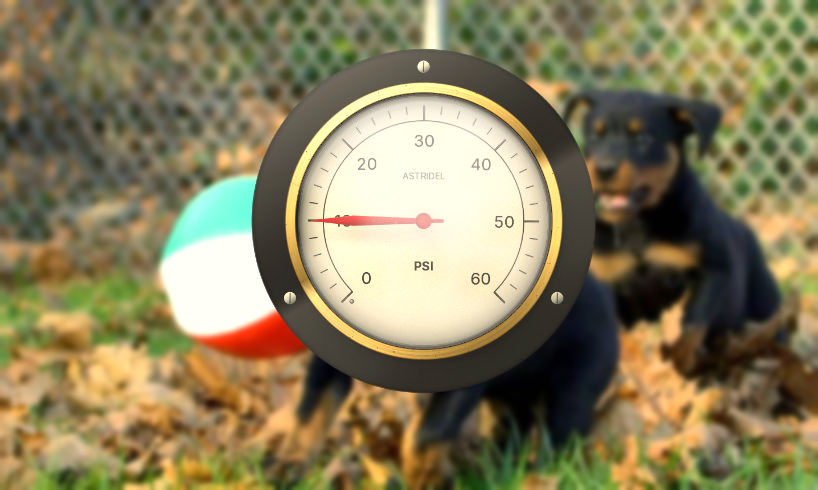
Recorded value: {"value": 10, "unit": "psi"}
